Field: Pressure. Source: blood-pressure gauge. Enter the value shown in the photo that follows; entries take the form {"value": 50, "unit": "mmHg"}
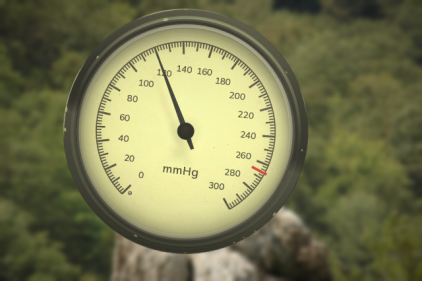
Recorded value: {"value": 120, "unit": "mmHg"}
